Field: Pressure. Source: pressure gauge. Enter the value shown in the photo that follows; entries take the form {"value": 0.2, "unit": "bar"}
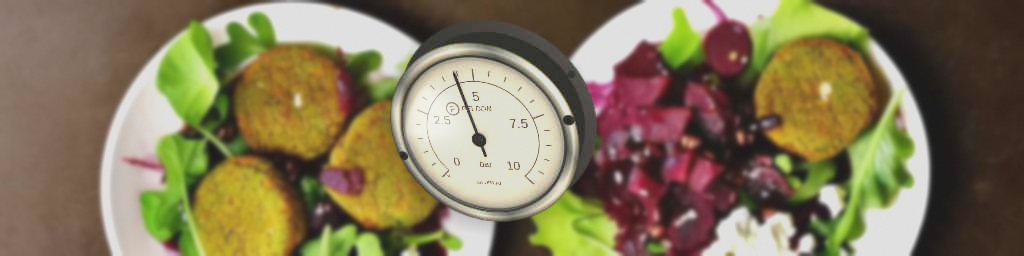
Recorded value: {"value": 4.5, "unit": "bar"}
